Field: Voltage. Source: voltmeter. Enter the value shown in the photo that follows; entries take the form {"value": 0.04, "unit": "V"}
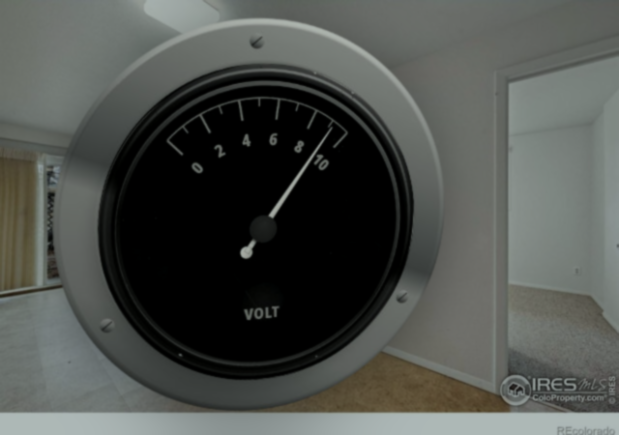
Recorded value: {"value": 9, "unit": "V"}
